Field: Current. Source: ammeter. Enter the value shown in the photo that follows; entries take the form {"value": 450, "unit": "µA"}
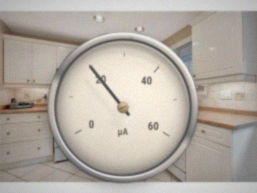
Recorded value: {"value": 20, "unit": "µA"}
